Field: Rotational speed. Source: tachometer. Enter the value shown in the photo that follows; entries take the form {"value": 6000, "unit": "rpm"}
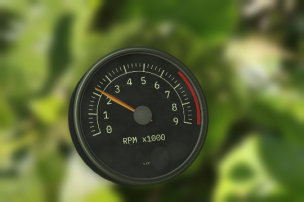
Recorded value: {"value": 2200, "unit": "rpm"}
